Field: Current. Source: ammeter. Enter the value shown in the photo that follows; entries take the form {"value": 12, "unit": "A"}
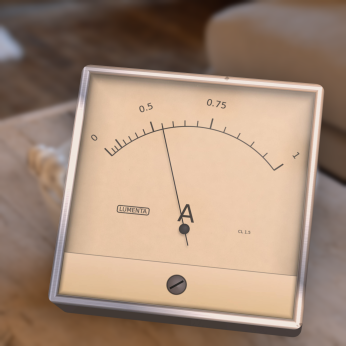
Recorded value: {"value": 0.55, "unit": "A"}
